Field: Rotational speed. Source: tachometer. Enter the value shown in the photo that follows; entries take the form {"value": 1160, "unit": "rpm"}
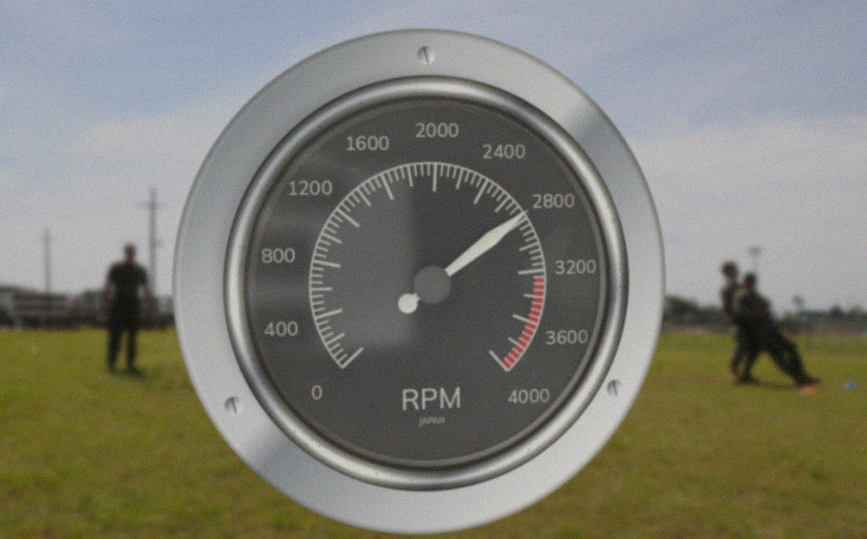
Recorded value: {"value": 2750, "unit": "rpm"}
